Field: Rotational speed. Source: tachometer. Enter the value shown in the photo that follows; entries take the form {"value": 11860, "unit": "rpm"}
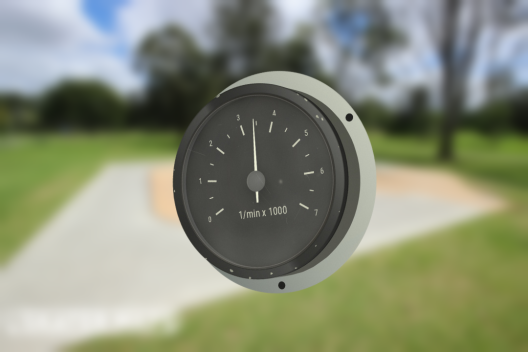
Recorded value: {"value": 3500, "unit": "rpm"}
